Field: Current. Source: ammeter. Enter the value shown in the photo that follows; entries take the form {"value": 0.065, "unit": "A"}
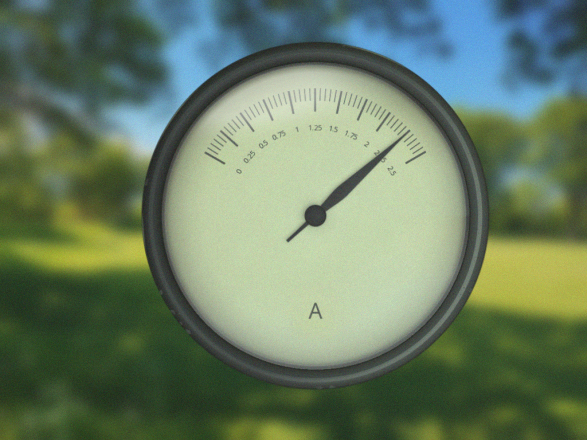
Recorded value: {"value": 2.25, "unit": "A"}
